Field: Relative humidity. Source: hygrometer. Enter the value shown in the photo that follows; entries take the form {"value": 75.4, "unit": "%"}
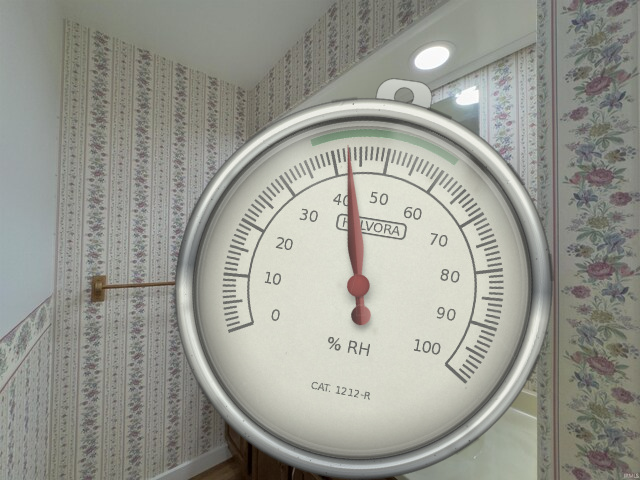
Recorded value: {"value": 43, "unit": "%"}
